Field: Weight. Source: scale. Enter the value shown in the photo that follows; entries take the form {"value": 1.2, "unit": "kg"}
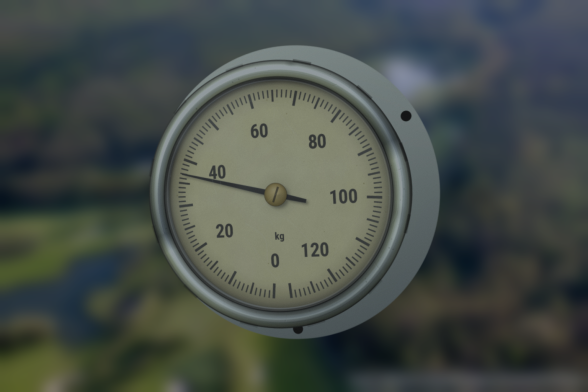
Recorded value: {"value": 37, "unit": "kg"}
